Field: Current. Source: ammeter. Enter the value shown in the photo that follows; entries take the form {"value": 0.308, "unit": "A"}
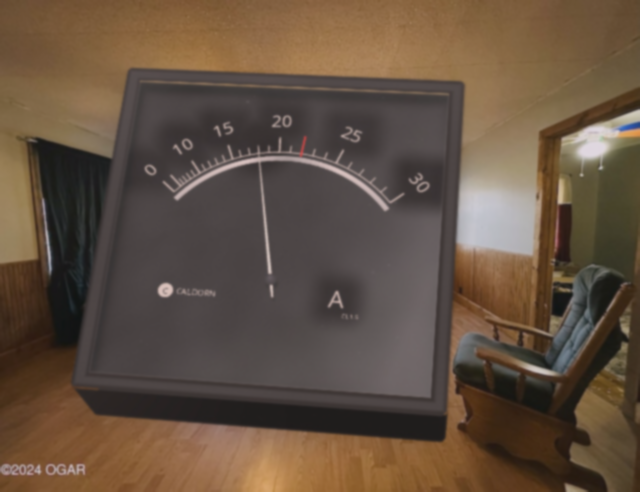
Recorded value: {"value": 18, "unit": "A"}
